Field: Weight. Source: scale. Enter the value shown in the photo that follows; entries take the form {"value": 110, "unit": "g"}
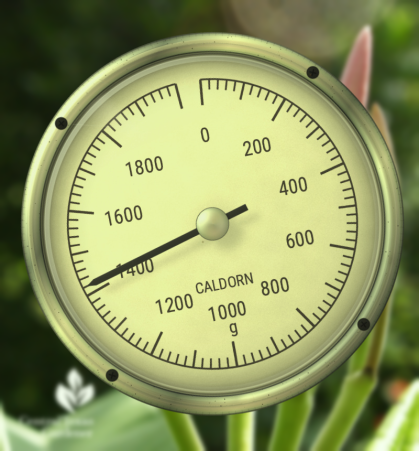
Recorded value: {"value": 1420, "unit": "g"}
